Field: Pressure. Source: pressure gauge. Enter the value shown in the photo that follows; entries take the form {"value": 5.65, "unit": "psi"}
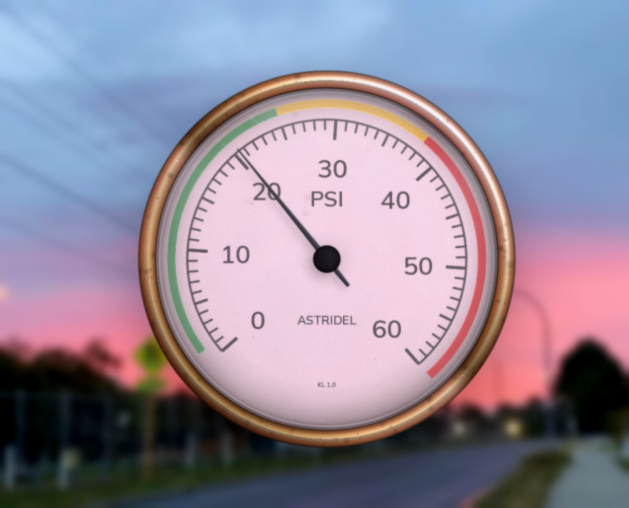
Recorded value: {"value": 20.5, "unit": "psi"}
